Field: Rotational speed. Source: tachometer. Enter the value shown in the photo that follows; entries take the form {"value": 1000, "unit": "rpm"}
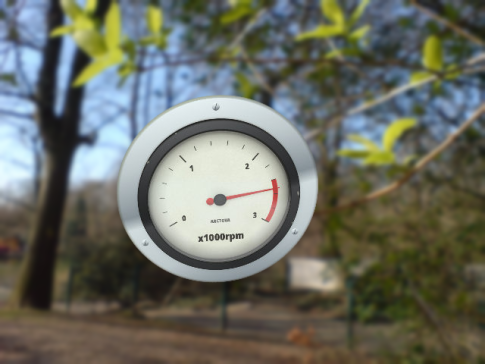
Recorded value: {"value": 2500, "unit": "rpm"}
